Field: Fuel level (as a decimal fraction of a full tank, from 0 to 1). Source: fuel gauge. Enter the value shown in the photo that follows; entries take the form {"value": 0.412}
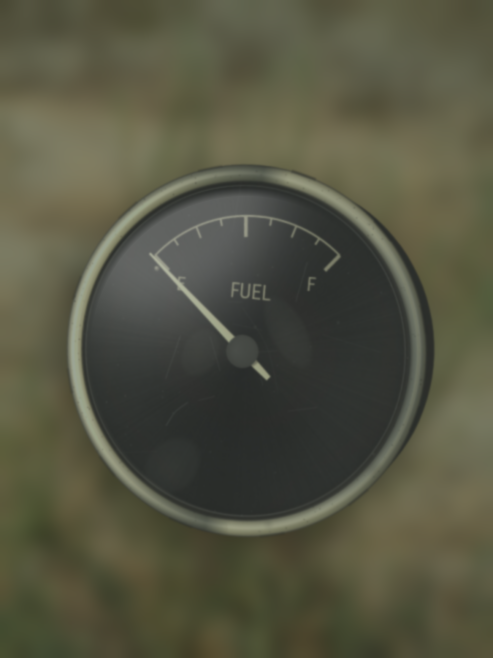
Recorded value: {"value": 0}
